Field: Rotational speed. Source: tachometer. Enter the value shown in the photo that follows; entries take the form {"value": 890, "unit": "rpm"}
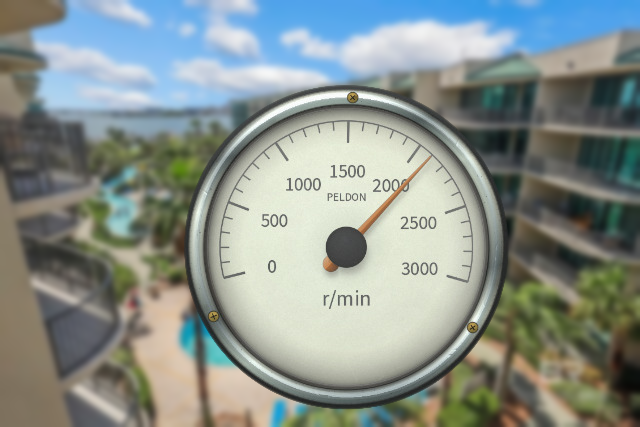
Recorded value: {"value": 2100, "unit": "rpm"}
